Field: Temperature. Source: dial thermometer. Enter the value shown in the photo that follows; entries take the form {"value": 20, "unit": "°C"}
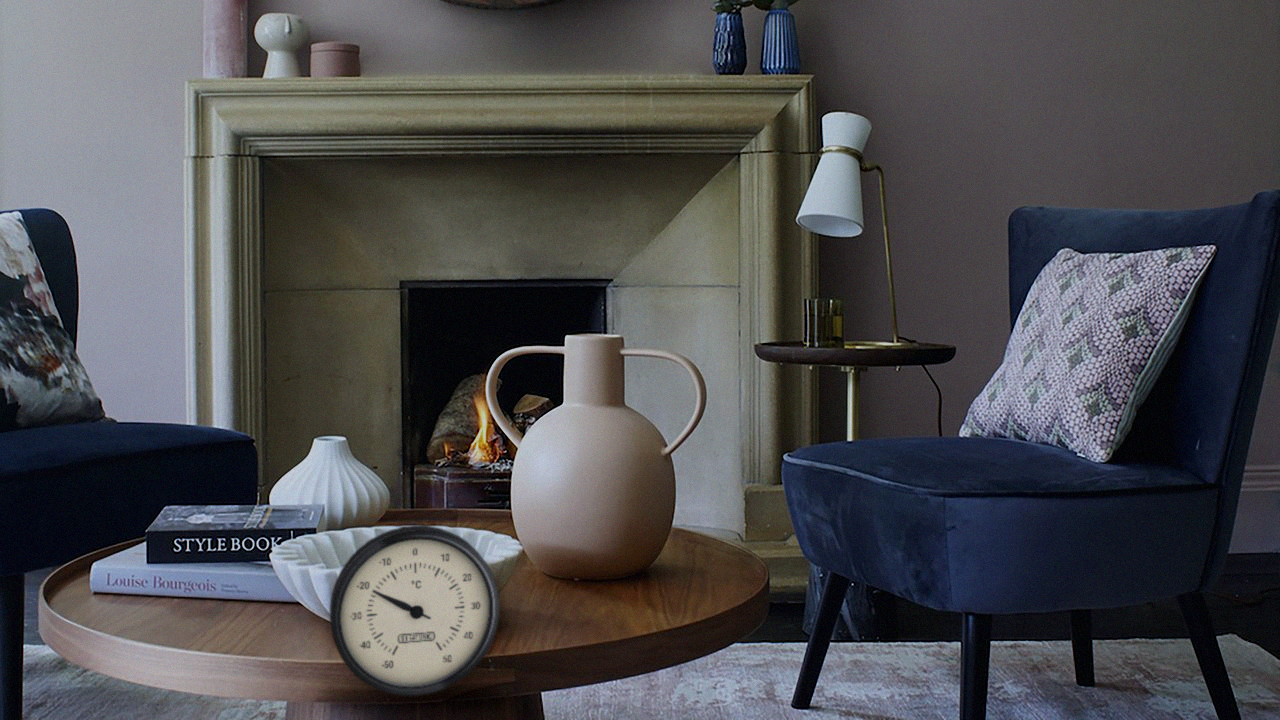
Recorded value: {"value": -20, "unit": "°C"}
